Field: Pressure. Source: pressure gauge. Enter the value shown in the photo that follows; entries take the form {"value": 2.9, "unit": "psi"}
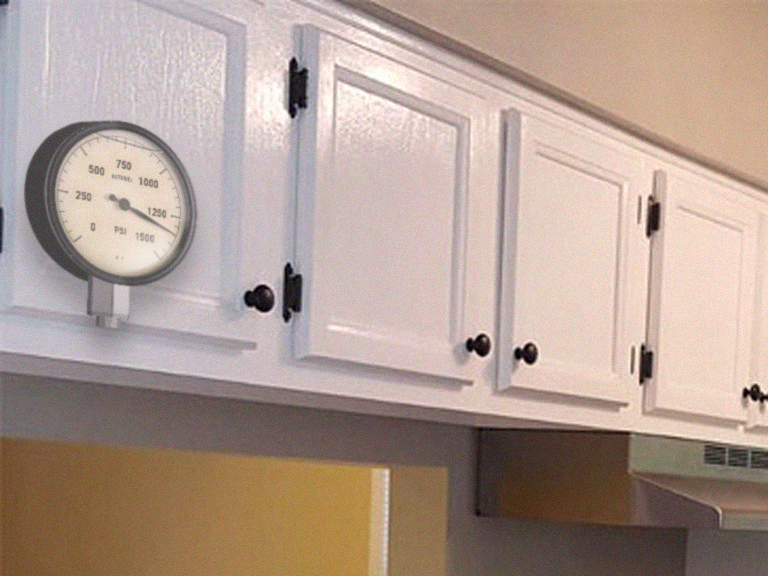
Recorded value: {"value": 1350, "unit": "psi"}
